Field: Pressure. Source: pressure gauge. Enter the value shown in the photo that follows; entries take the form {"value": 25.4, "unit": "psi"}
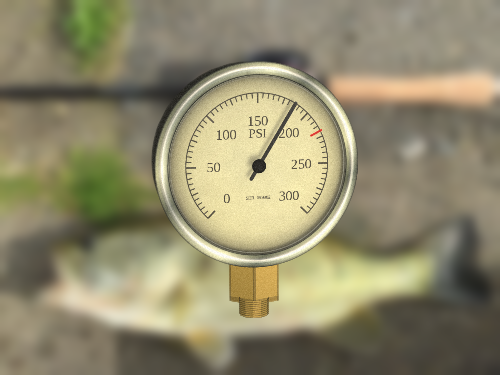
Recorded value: {"value": 185, "unit": "psi"}
